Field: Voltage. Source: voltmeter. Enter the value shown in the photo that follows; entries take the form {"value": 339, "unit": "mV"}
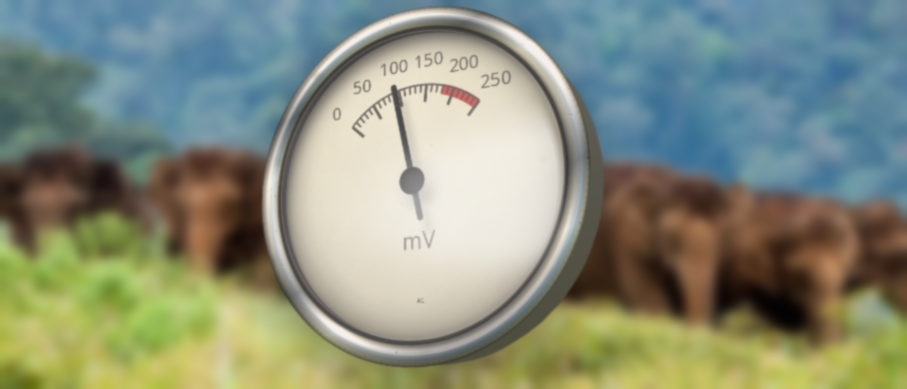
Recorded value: {"value": 100, "unit": "mV"}
